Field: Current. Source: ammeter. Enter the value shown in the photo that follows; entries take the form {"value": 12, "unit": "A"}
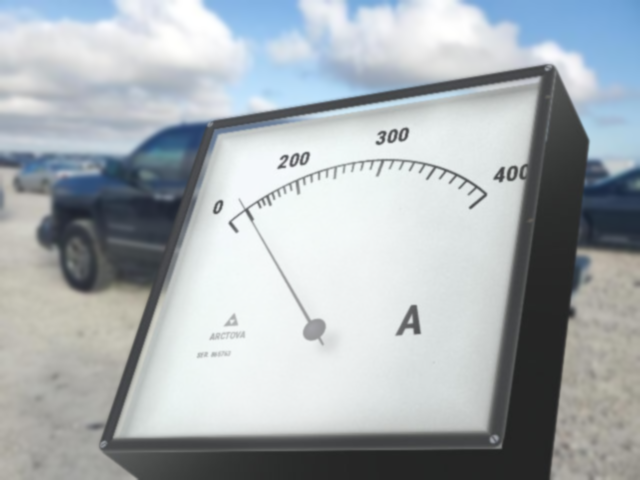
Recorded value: {"value": 100, "unit": "A"}
